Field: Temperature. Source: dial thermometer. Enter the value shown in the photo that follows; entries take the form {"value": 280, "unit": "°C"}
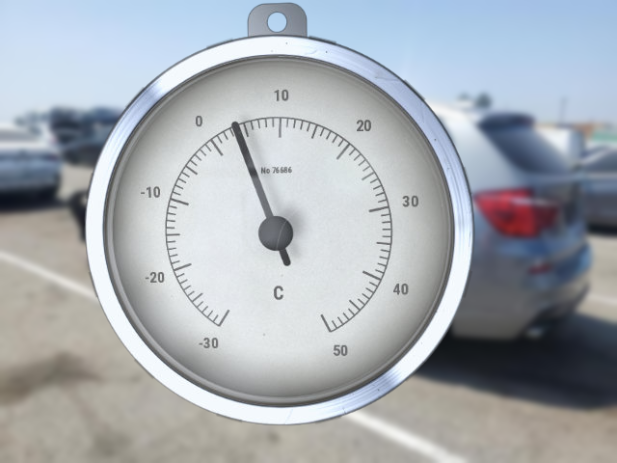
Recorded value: {"value": 4, "unit": "°C"}
